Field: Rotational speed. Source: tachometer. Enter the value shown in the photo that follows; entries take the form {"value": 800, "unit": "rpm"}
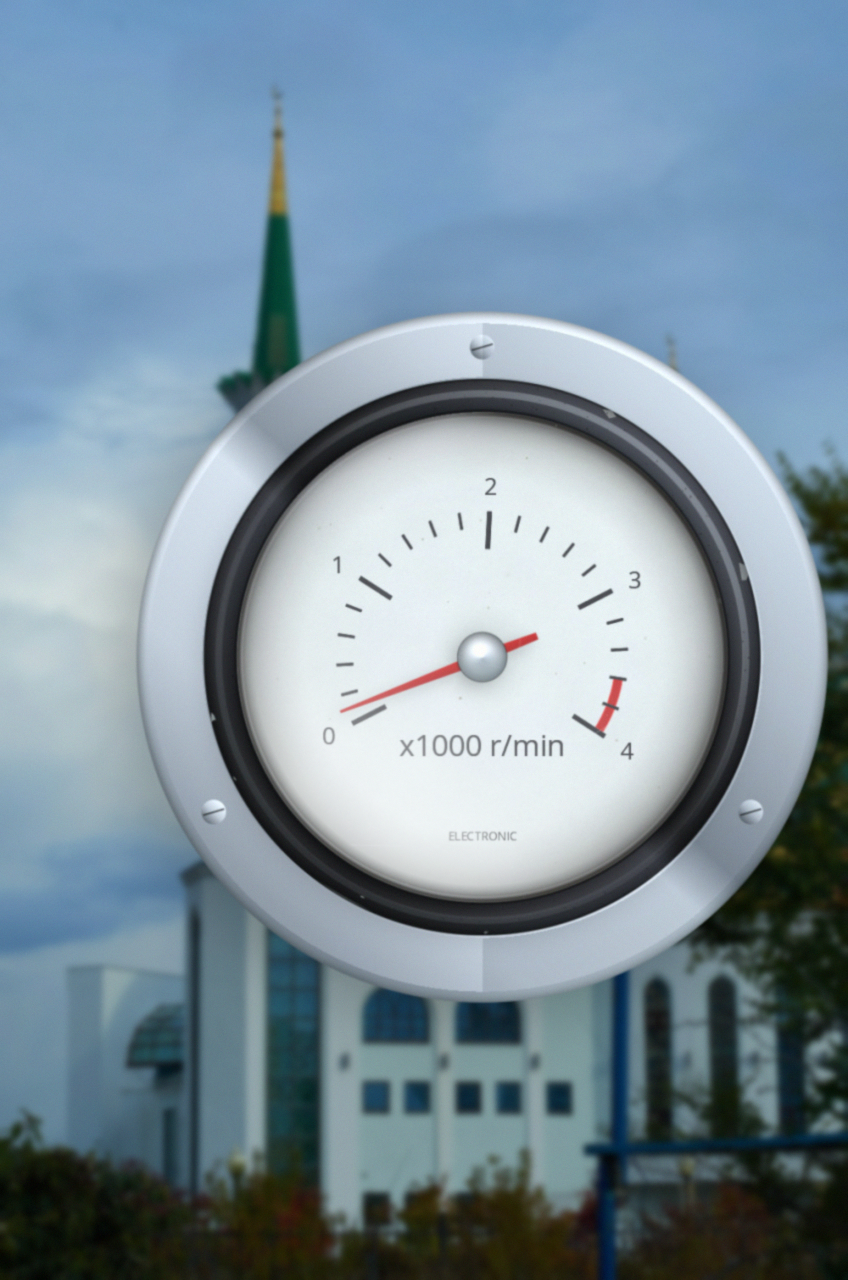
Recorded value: {"value": 100, "unit": "rpm"}
